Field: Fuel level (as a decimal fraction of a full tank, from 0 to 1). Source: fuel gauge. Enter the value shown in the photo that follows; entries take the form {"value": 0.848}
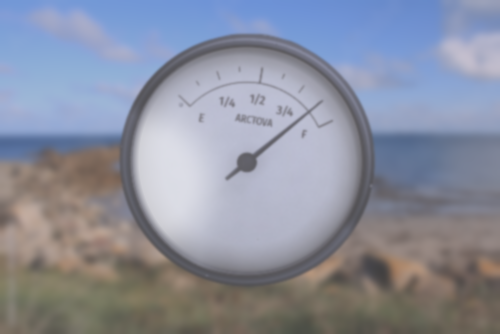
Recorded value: {"value": 0.875}
